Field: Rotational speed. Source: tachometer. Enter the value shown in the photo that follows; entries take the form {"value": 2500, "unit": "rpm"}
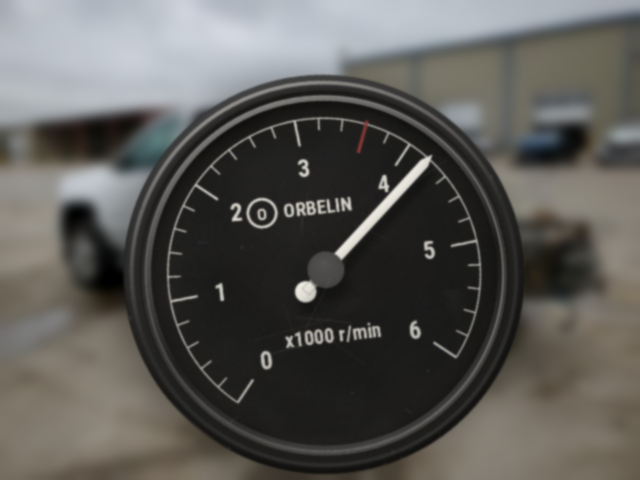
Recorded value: {"value": 4200, "unit": "rpm"}
